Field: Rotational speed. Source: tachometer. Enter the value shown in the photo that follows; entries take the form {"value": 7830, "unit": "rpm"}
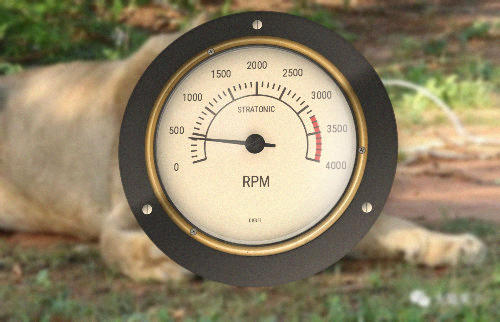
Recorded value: {"value": 400, "unit": "rpm"}
